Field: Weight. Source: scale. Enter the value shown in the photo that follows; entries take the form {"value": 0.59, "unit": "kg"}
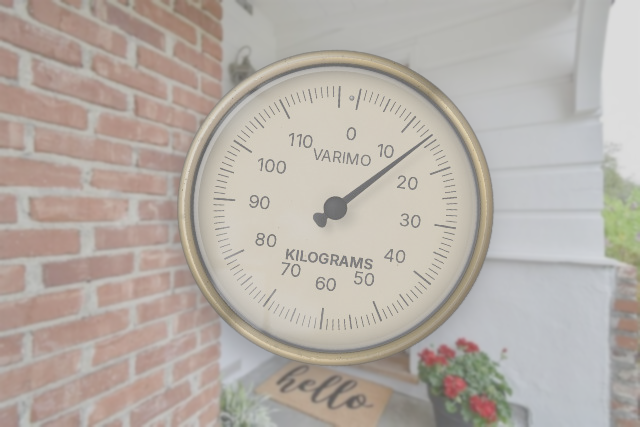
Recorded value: {"value": 14, "unit": "kg"}
